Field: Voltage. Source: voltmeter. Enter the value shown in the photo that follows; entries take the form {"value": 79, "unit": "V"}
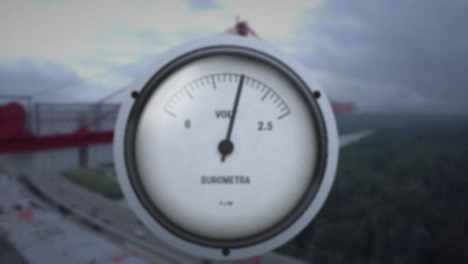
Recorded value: {"value": 1.5, "unit": "V"}
